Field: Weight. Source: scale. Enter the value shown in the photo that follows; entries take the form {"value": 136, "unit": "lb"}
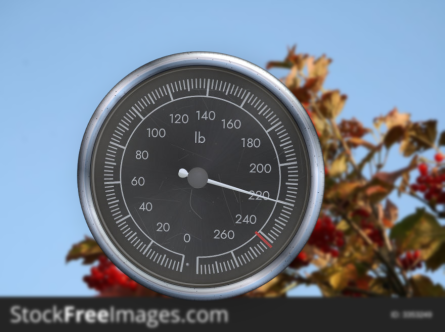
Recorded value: {"value": 220, "unit": "lb"}
